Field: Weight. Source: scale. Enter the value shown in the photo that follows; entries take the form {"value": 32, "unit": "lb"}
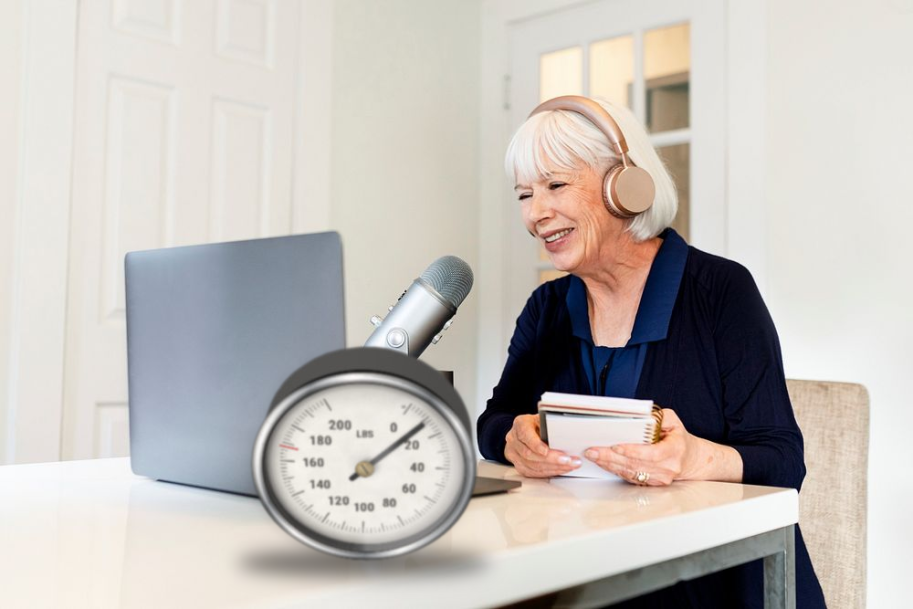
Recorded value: {"value": 10, "unit": "lb"}
